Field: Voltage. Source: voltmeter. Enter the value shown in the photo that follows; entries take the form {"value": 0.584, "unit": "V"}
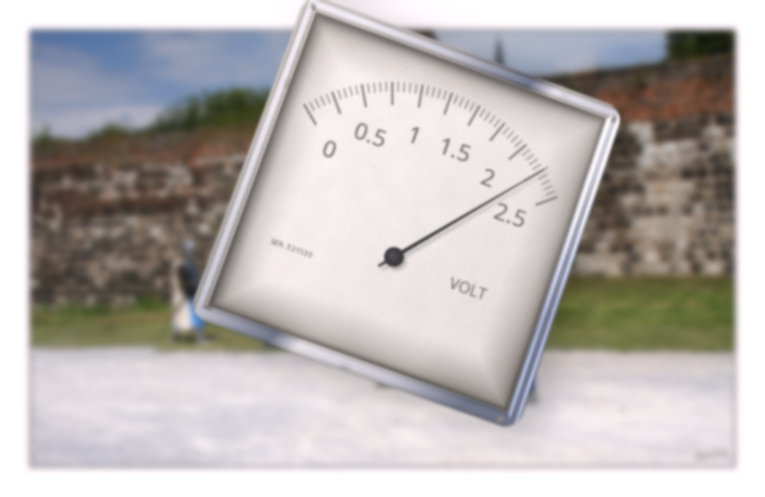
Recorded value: {"value": 2.25, "unit": "V"}
